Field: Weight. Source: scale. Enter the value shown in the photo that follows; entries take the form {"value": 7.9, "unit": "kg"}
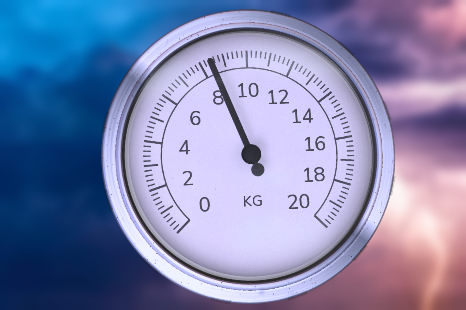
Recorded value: {"value": 8.4, "unit": "kg"}
